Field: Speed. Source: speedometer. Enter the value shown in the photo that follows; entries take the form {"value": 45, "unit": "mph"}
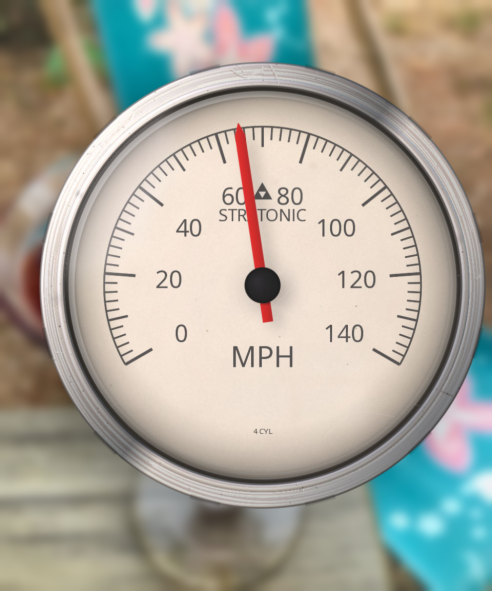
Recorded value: {"value": 65, "unit": "mph"}
